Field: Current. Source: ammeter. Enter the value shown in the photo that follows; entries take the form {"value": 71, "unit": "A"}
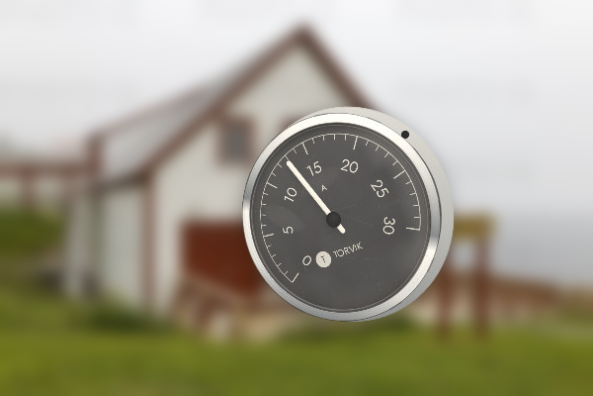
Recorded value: {"value": 13, "unit": "A"}
